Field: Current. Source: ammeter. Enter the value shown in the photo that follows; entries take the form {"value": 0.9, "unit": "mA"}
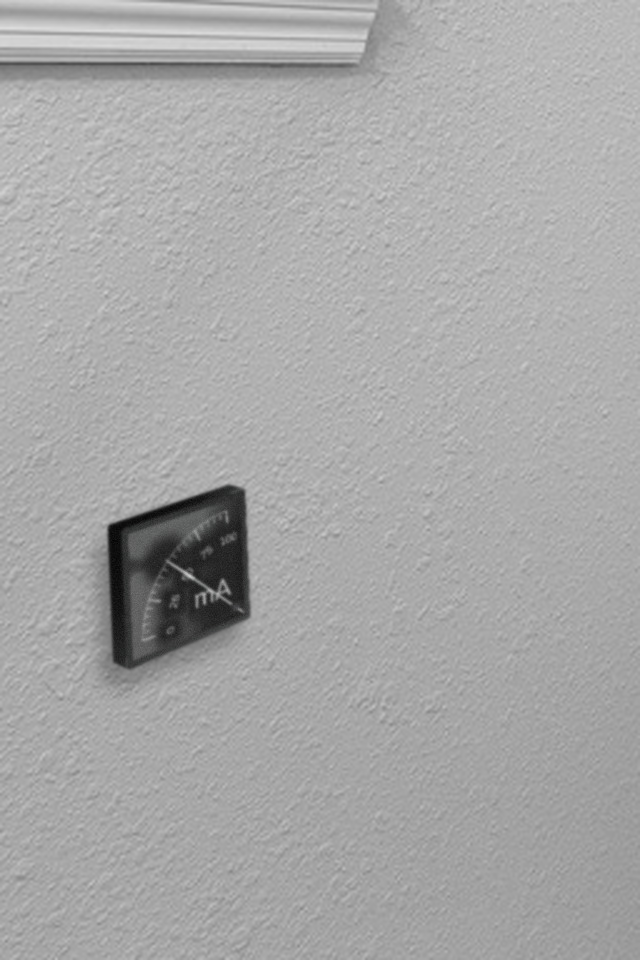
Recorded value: {"value": 50, "unit": "mA"}
